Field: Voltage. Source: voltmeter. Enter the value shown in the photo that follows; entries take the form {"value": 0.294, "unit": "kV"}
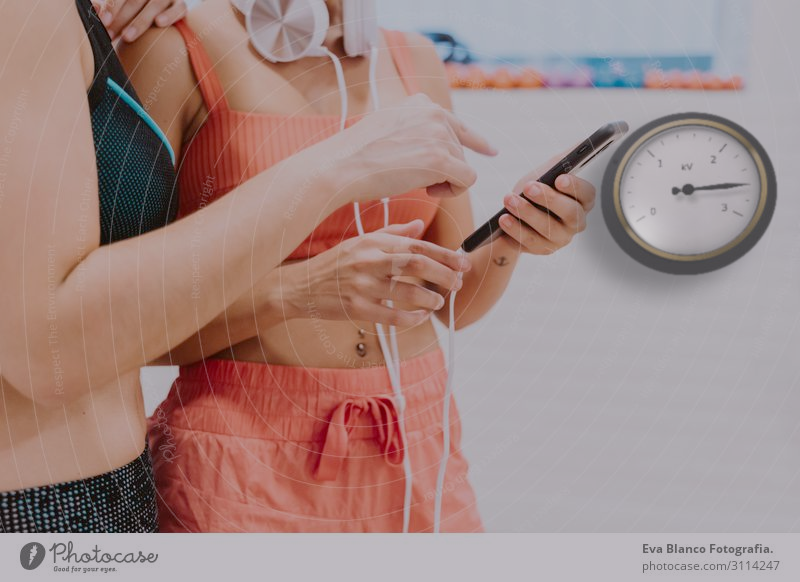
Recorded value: {"value": 2.6, "unit": "kV"}
